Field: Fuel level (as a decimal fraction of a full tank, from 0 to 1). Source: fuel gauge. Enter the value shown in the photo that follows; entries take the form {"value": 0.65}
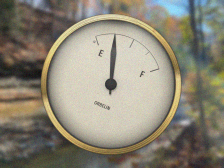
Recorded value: {"value": 0.25}
